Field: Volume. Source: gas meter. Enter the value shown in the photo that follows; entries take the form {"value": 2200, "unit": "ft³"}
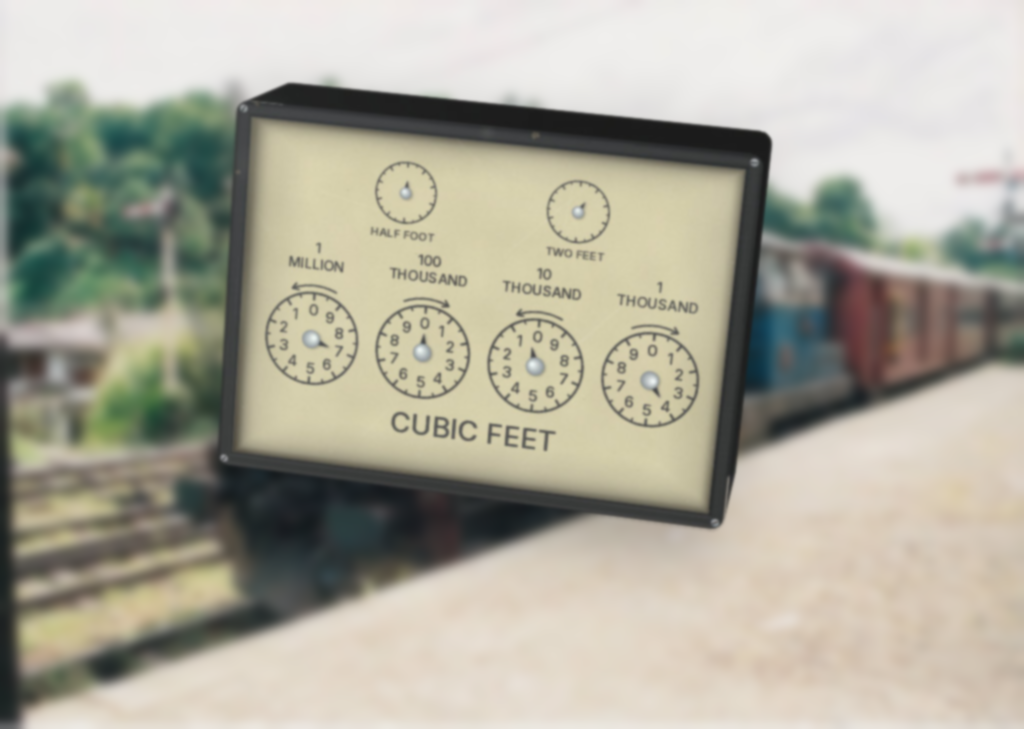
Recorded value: {"value": 700400, "unit": "ft³"}
